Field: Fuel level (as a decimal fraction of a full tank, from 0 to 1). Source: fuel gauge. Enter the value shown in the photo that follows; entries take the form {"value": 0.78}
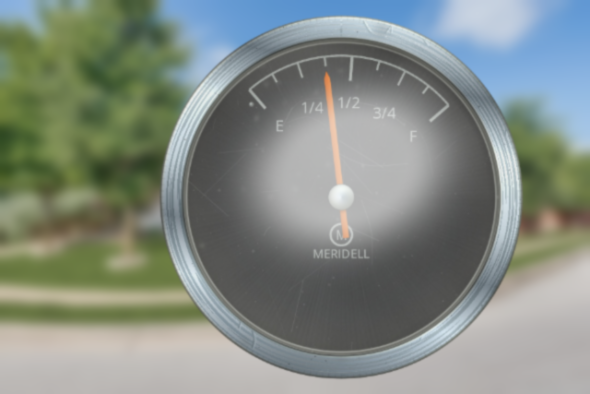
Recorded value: {"value": 0.375}
